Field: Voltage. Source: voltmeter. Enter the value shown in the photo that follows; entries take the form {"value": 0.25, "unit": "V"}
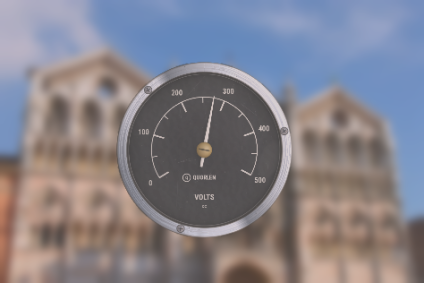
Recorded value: {"value": 275, "unit": "V"}
